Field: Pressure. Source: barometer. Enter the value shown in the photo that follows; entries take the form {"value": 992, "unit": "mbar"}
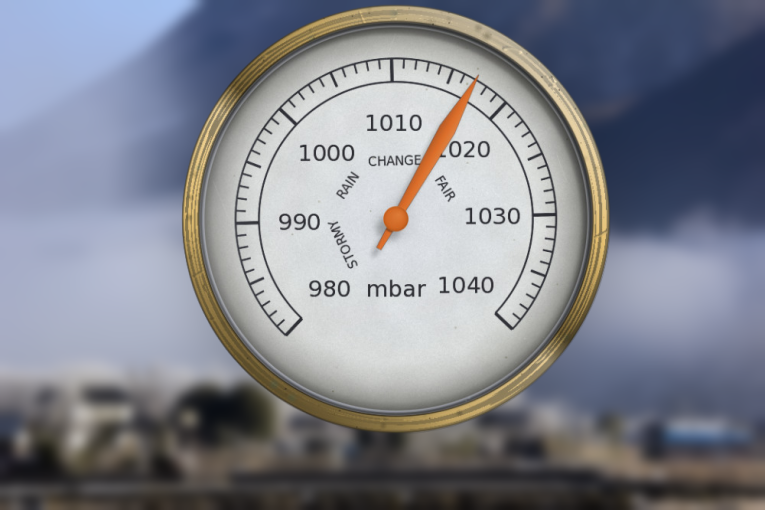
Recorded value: {"value": 1017, "unit": "mbar"}
